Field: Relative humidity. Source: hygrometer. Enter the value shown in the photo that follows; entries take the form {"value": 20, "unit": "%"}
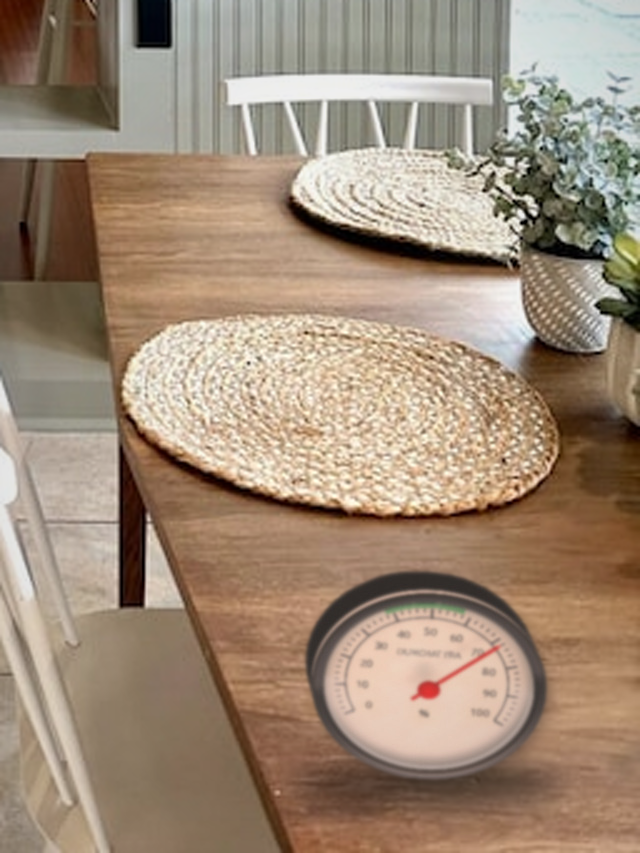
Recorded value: {"value": 70, "unit": "%"}
